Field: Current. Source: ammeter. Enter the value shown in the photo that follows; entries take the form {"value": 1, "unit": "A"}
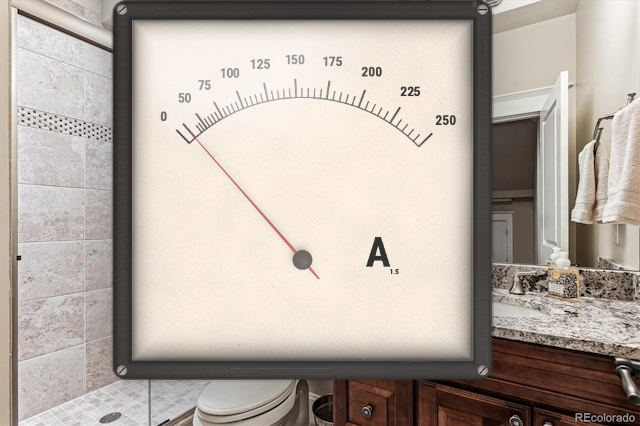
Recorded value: {"value": 25, "unit": "A"}
